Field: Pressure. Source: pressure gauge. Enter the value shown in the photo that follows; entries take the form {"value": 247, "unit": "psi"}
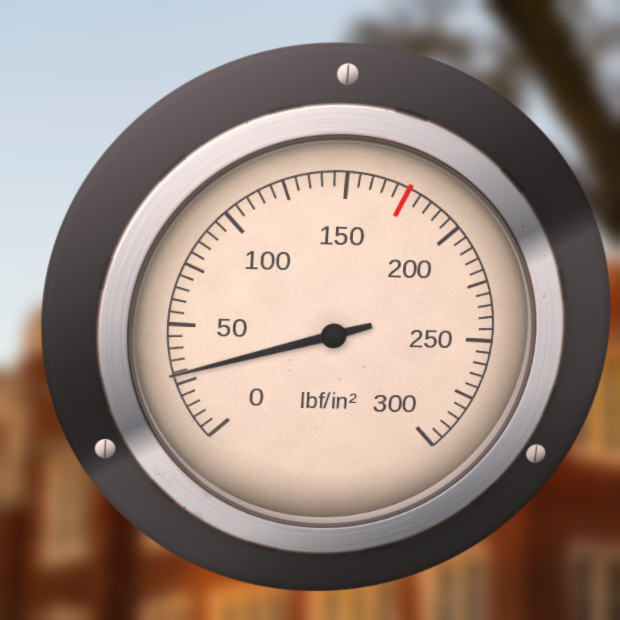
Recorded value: {"value": 30, "unit": "psi"}
